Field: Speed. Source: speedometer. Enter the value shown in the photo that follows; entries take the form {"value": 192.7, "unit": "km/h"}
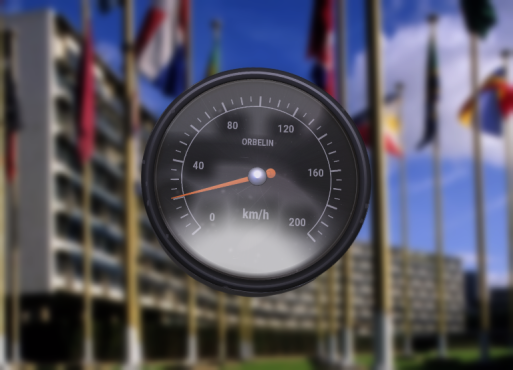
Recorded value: {"value": 20, "unit": "km/h"}
